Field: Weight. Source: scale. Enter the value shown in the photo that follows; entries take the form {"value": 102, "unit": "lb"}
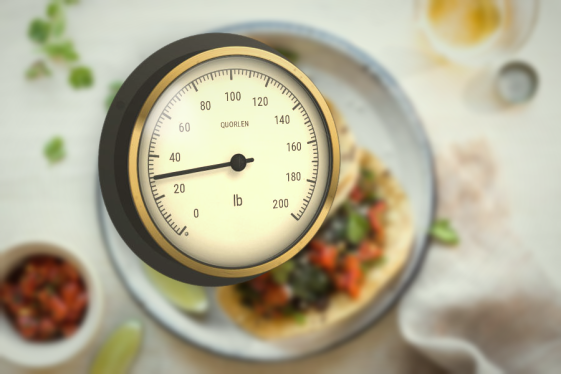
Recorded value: {"value": 30, "unit": "lb"}
